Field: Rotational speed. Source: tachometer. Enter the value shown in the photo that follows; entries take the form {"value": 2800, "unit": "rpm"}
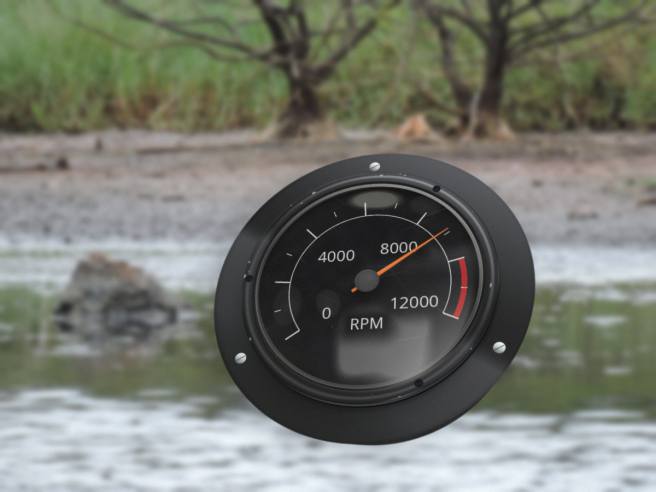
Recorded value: {"value": 9000, "unit": "rpm"}
